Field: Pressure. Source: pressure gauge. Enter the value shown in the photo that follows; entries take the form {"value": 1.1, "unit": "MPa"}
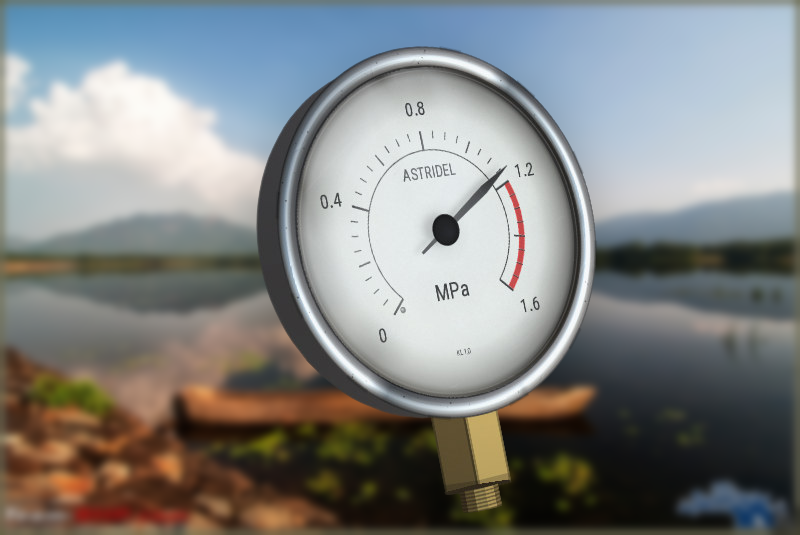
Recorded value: {"value": 1.15, "unit": "MPa"}
